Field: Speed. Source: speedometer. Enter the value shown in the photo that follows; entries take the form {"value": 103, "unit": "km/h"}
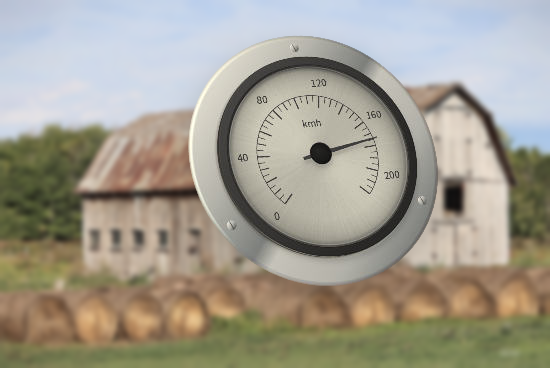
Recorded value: {"value": 175, "unit": "km/h"}
